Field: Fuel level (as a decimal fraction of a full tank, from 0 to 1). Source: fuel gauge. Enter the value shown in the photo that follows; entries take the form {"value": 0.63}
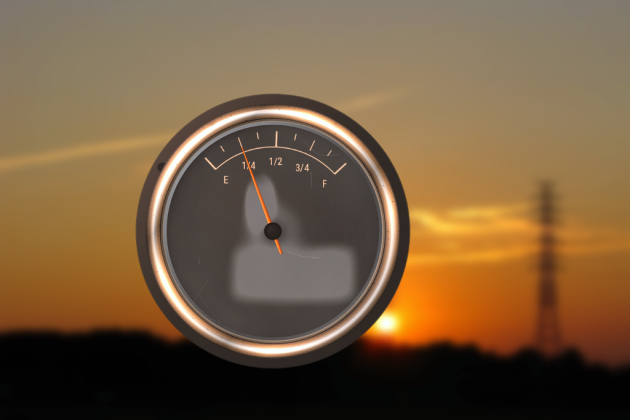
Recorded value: {"value": 0.25}
